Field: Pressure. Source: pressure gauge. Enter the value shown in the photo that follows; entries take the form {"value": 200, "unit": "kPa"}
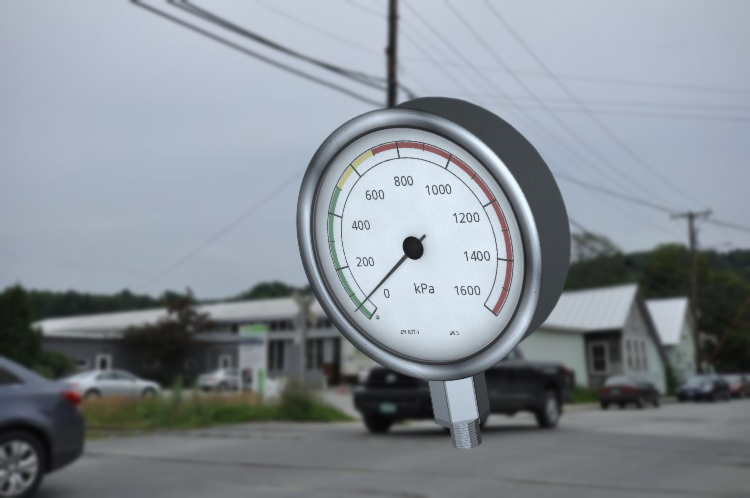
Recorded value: {"value": 50, "unit": "kPa"}
